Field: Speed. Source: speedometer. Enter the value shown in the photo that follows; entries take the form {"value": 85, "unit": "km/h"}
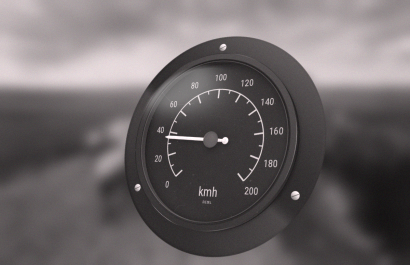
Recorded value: {"value": 35, "unit": "km/h"}
